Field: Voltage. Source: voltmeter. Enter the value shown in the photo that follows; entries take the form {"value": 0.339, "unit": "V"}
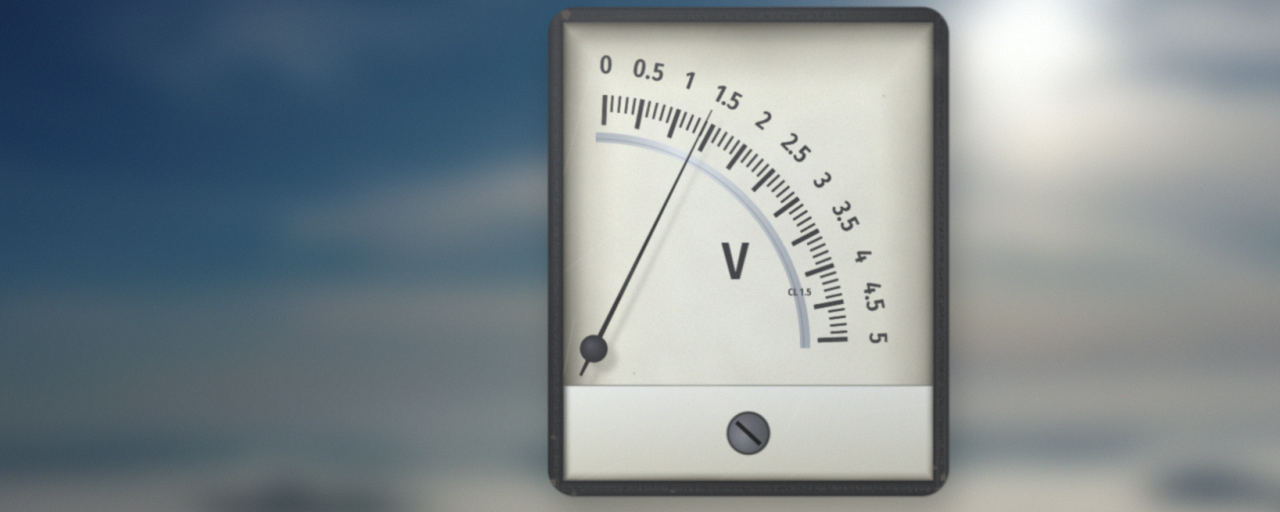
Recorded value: {"value": 1.4, "unit": "V"}
